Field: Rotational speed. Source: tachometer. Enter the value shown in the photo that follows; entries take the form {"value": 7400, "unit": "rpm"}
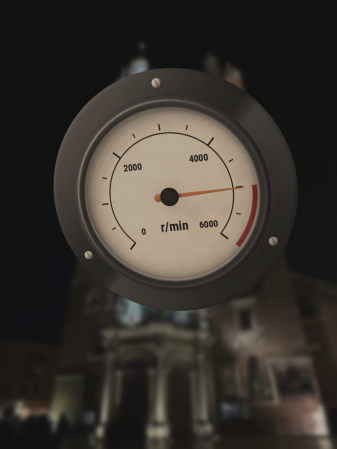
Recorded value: {"value": 5000, "unit": "rpm"}
